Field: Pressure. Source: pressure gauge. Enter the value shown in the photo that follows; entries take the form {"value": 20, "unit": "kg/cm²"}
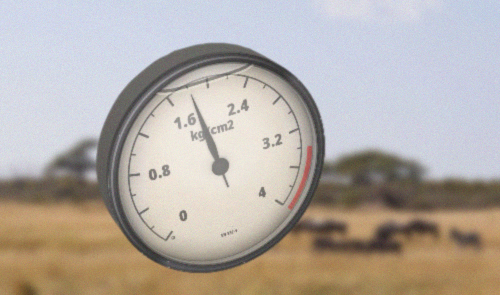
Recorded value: {"value": 1.8, "unit": "kg/cm²"}
